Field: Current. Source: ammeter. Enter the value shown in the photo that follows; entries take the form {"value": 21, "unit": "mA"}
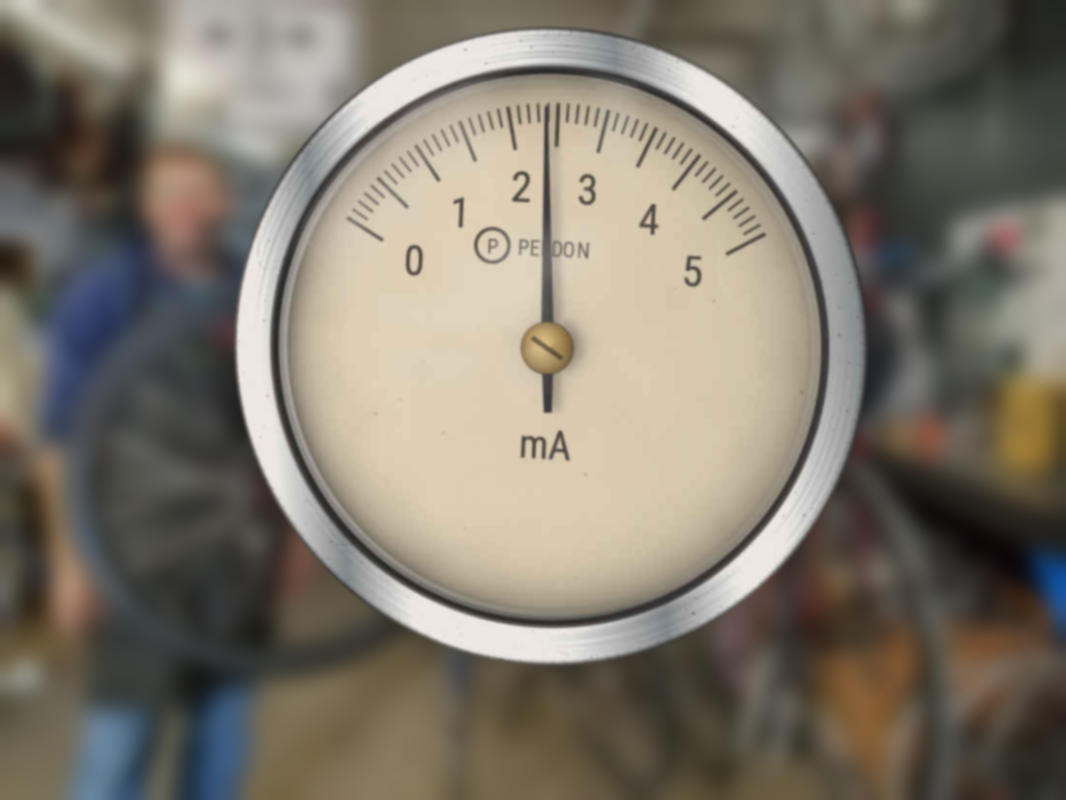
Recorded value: {"value": 2.4, "unit": "mA"}
